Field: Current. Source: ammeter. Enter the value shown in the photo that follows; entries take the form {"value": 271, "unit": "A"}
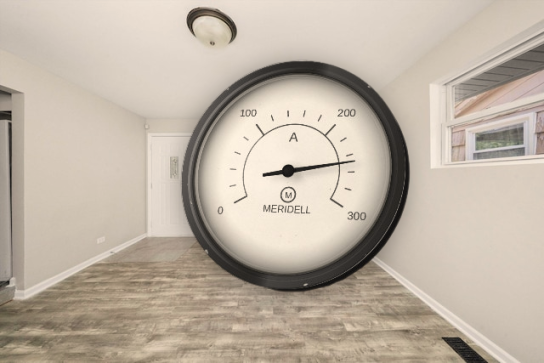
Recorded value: {"value": 250, "unit": "A"}
